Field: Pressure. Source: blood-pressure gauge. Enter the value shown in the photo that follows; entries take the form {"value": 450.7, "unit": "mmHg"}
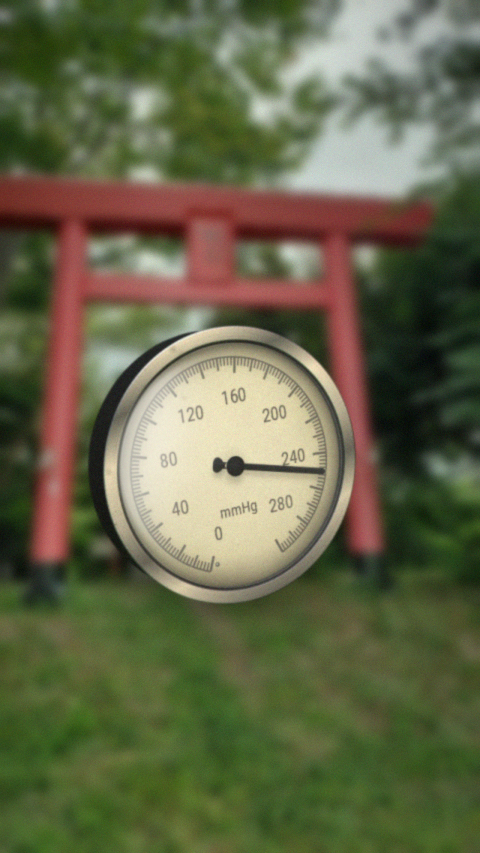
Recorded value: {"value": 250, "unit": "mmHg"}
